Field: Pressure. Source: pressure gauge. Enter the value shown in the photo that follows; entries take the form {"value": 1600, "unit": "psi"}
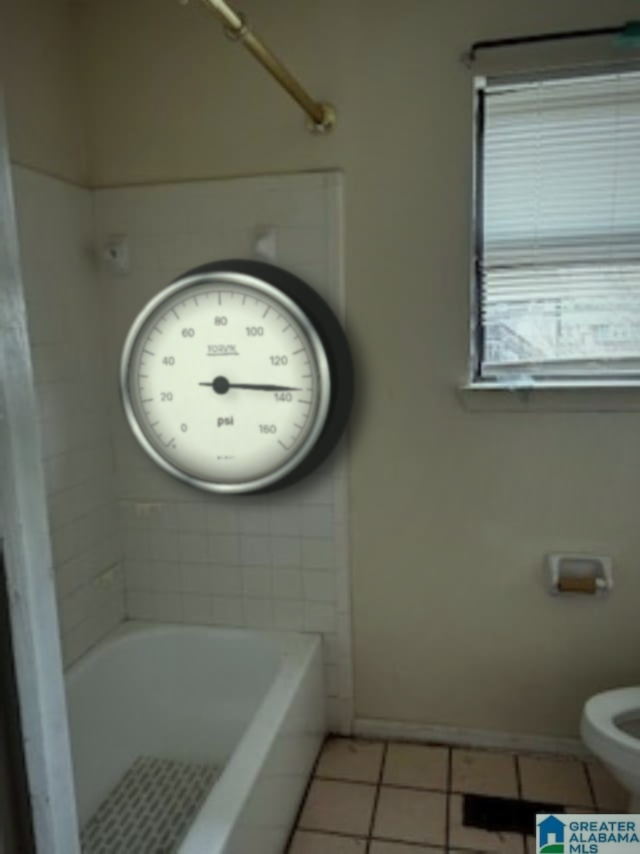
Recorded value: {"value": 135, "unit": "psi"}
